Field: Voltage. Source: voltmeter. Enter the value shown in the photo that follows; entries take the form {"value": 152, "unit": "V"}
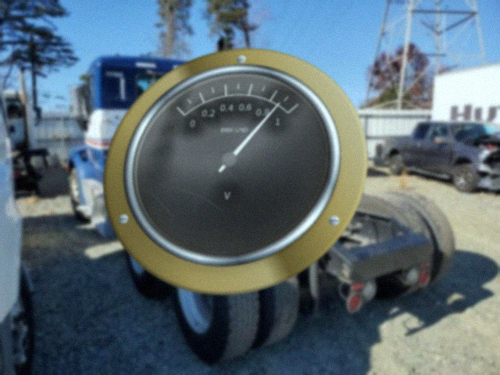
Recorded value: {"value": 0.9, "unit": "V"}
